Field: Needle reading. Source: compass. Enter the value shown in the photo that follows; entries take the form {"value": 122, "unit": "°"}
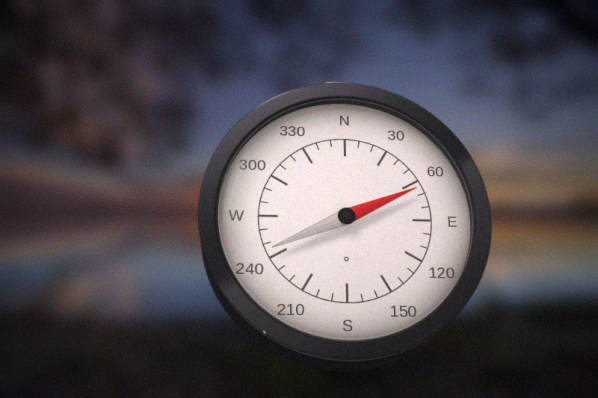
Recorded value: {"value": 65, "unit": "°"}
